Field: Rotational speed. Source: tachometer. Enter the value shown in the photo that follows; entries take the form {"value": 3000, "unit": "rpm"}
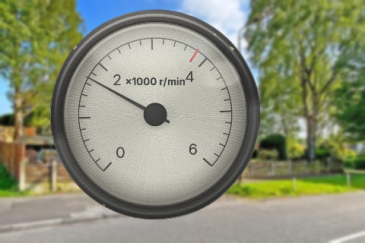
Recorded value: {"value": 1700, "unit": "rpm"}
